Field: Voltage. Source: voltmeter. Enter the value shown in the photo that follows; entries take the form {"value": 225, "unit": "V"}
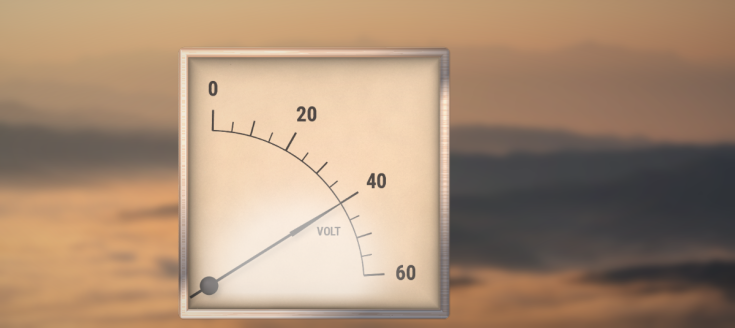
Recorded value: {"value": 40, "unit": "V"}
